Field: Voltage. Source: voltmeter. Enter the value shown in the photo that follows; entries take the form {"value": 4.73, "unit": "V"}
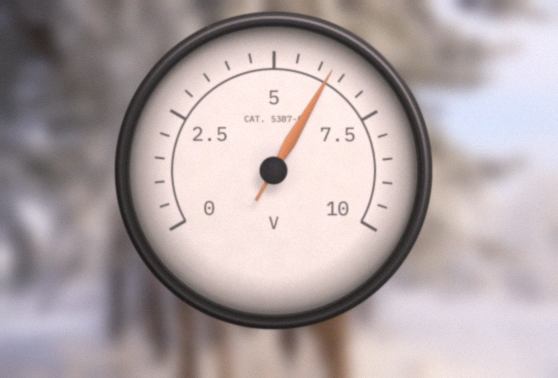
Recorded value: {"value": 6.25, "unit": "V"}
